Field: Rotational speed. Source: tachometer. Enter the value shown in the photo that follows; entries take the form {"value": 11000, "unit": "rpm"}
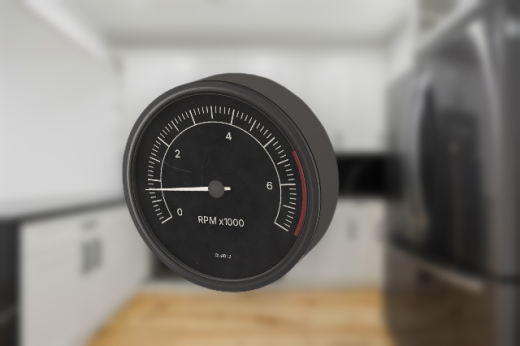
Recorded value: {"value": 800, "unit": "rpm"}
